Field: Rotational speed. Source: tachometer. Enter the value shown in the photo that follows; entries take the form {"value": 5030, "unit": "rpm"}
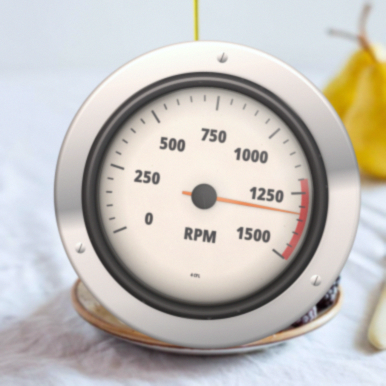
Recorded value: {"value": 1325, "unit": "rpm"}
